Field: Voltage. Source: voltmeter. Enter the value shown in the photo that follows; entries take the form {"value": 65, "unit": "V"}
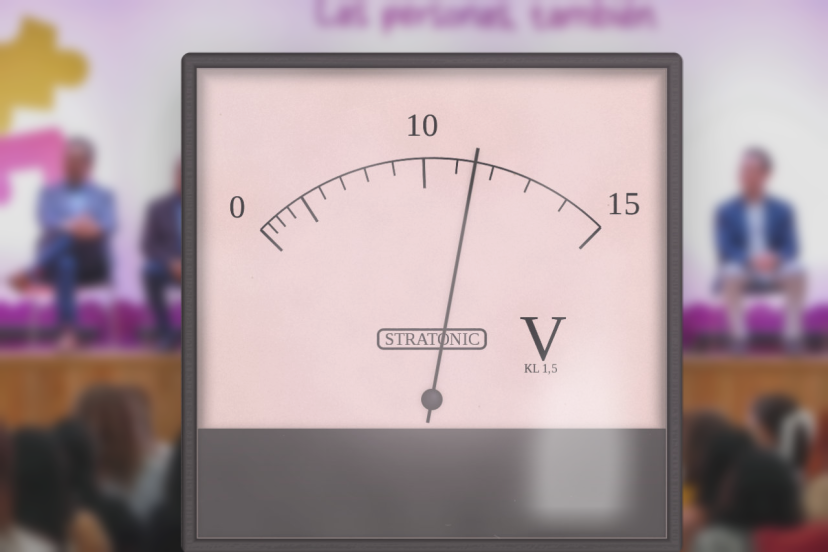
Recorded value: {"value": 11.5, "unit": "V"}
